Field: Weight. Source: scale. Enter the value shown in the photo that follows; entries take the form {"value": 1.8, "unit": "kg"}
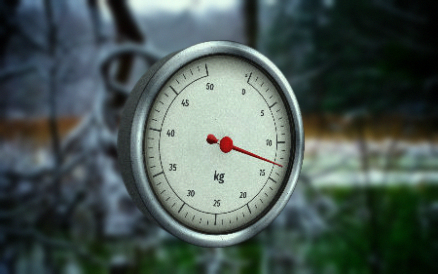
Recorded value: {"value": 13, "unit": "kg"}
